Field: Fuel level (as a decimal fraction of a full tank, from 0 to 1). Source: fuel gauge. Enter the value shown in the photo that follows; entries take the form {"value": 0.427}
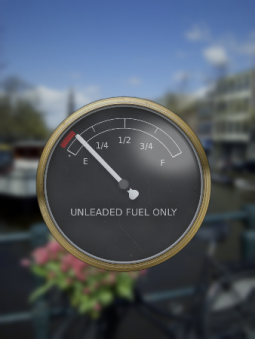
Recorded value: {"value": 0.125}
